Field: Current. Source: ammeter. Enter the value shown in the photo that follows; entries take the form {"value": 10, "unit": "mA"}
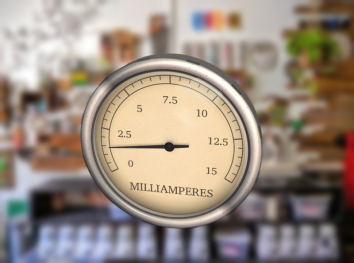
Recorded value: {"value": 1.5, "unit": "mA"}
